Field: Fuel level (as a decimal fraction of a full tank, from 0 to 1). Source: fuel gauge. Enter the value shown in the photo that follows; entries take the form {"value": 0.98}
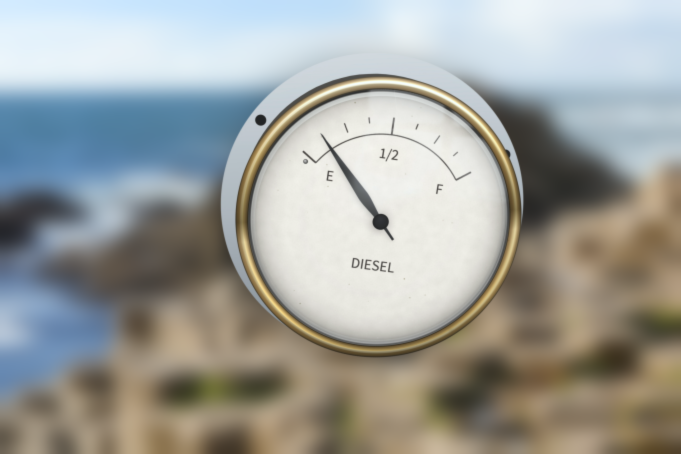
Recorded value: {"value": 0.125}
